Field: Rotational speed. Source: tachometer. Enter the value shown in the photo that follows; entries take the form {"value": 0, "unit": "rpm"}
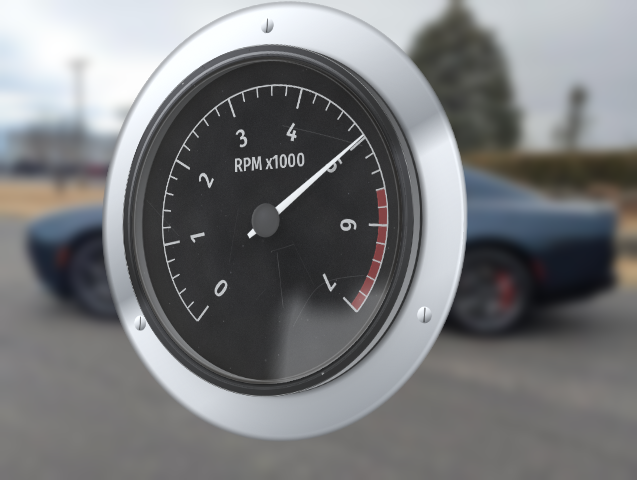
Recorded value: {"value": 5000, "unit": "rpm"}
